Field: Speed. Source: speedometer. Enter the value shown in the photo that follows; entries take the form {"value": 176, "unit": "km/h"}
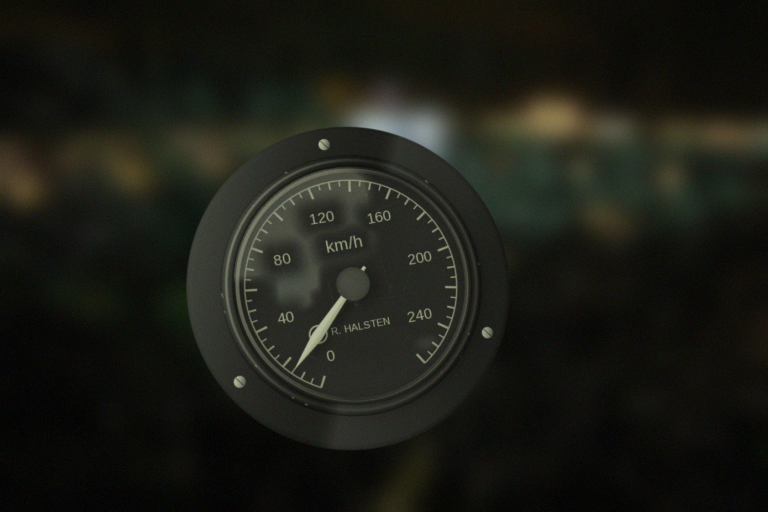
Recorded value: {"value": 15, "unit": "km/h"}
